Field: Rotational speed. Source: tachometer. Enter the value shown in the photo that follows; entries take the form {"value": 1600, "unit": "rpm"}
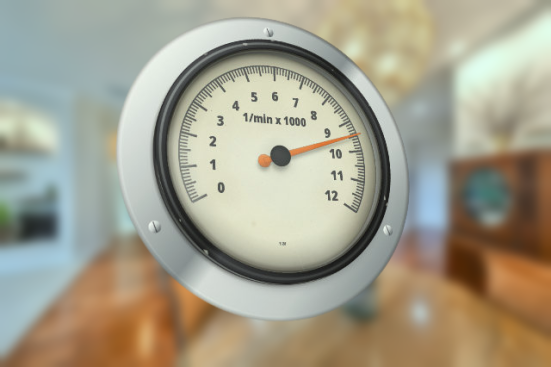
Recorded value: {"value": 9500, "unit": "rpm"}
